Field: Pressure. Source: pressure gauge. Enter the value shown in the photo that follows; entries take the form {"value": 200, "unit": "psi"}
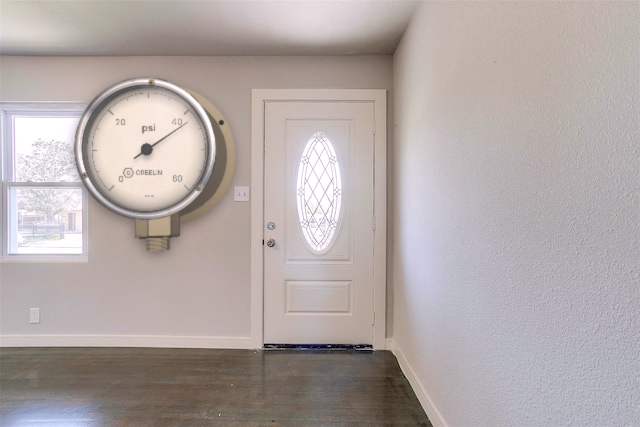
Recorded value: {"value": 42.5, "unit": "psi"}
